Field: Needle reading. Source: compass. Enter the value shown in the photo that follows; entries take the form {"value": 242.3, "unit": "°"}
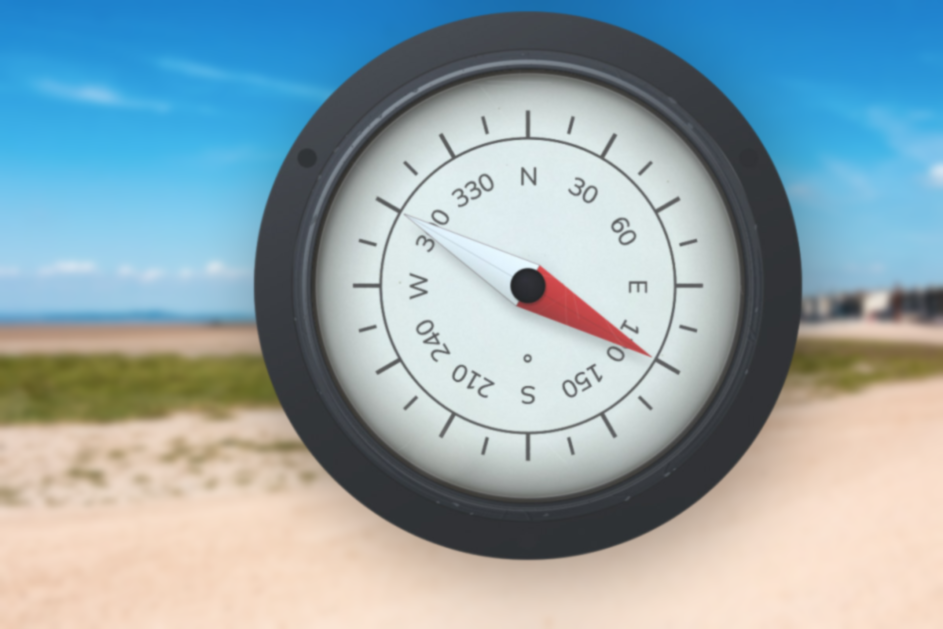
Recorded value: {"value": 120, "unit": "°"}
